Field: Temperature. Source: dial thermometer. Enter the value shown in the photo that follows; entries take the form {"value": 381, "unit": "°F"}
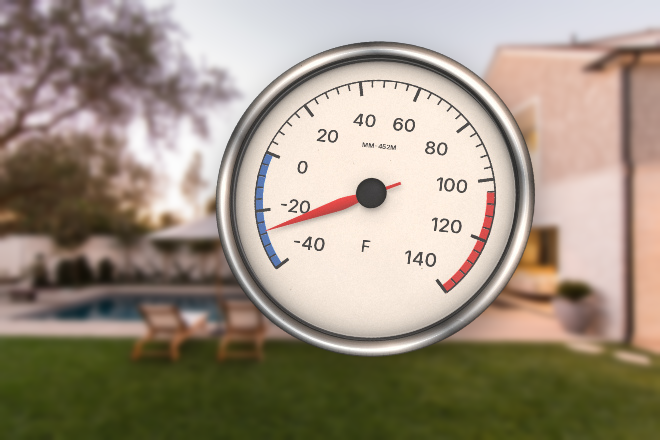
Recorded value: {"value": -28, "unit": "°F"}
